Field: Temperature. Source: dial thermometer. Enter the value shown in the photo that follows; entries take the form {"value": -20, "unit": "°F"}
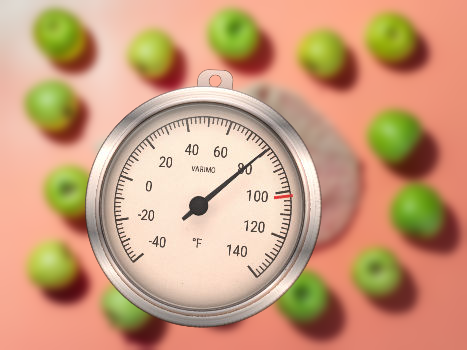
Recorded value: {"value": 80, "unit": "°F"}
